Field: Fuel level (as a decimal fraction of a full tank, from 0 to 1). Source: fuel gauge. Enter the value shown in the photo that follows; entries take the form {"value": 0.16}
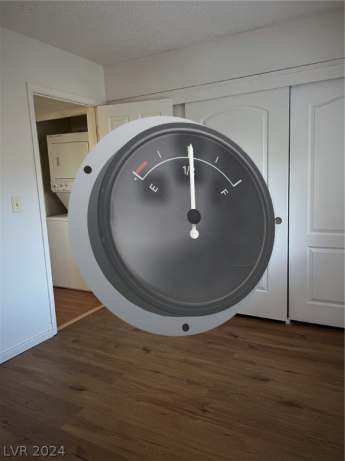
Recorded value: {"value": 0.5}
